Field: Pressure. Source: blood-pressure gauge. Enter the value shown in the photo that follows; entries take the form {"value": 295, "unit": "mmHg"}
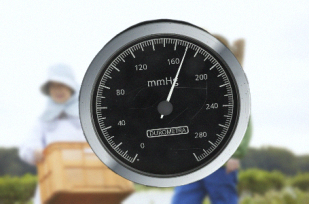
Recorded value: {"value": 170, "unit": "mmHg"}
